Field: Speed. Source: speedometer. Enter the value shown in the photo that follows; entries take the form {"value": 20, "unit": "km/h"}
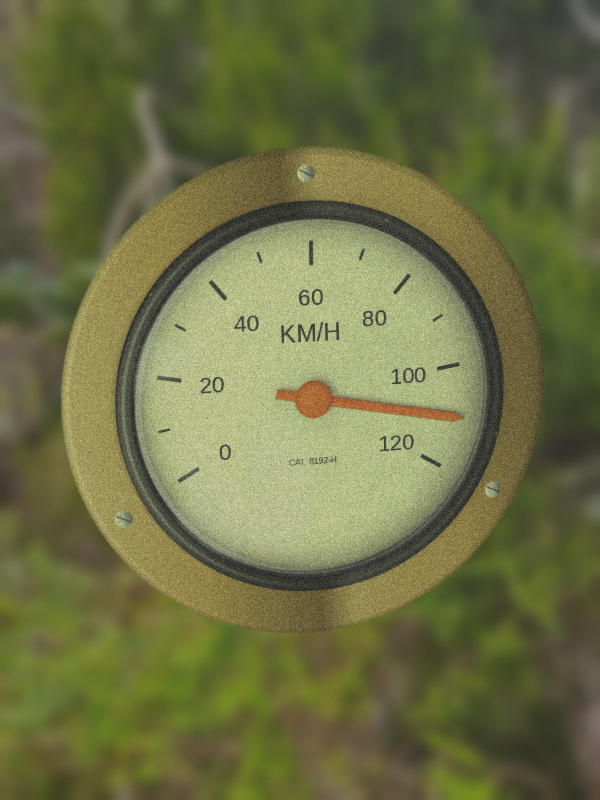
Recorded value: {"value": 110, "unit": "km/h"}
